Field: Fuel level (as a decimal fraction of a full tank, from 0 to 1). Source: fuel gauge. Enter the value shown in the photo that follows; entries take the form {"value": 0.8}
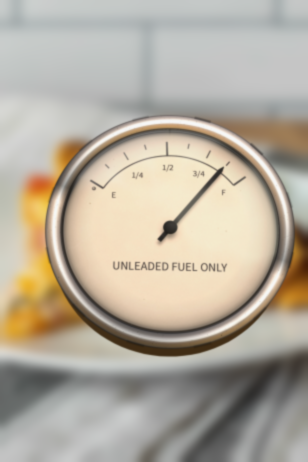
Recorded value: {"value": 0.875}
